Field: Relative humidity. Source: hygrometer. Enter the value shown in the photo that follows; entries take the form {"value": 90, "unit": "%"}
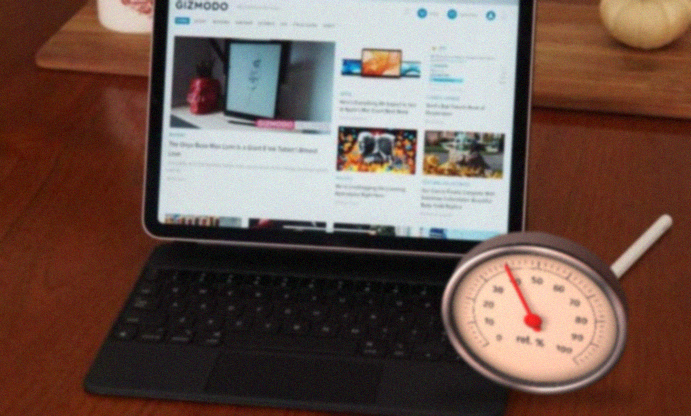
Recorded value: {"value": 40, "unit": "%"}
